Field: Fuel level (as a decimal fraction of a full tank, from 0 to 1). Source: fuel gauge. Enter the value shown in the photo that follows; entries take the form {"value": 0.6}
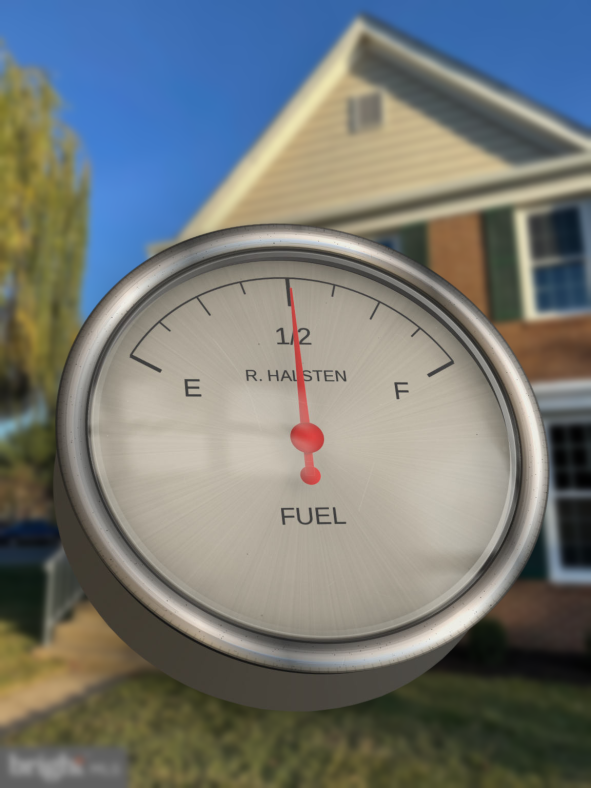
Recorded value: {"value": 0.5}
